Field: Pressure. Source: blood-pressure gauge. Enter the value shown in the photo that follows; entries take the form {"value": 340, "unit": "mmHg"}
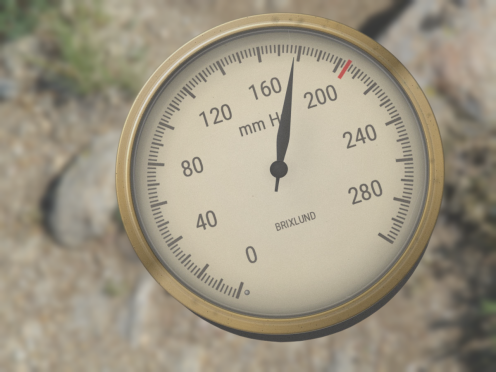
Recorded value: {"value": 178, "unit": "mmHg"}
